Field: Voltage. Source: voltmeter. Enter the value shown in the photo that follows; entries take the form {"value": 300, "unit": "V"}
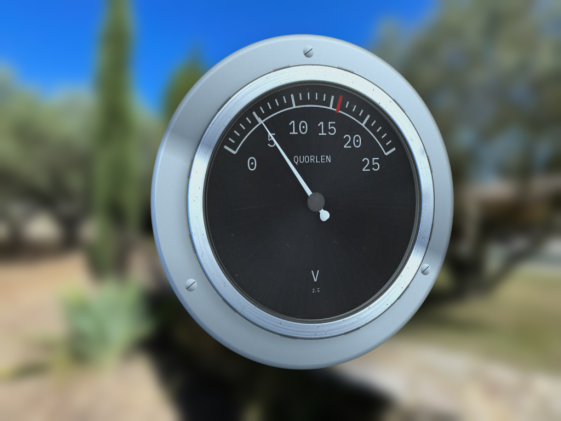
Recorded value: {"value": 5, "unit": "V"}
